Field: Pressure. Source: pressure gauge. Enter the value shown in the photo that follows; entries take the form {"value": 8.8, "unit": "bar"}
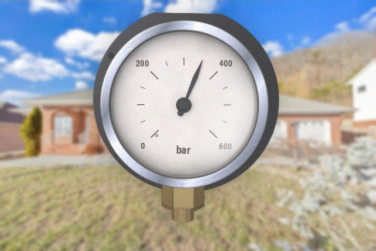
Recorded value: {"value": 350, "unit": "bar"}
